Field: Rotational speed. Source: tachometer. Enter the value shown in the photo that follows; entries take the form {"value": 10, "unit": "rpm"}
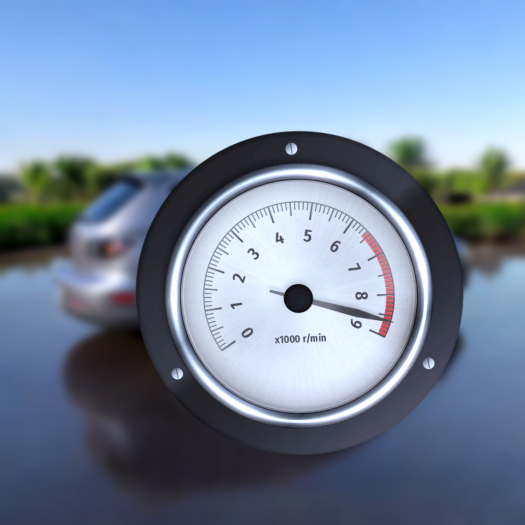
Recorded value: {"value": 8600, "unit": "rpm"}
